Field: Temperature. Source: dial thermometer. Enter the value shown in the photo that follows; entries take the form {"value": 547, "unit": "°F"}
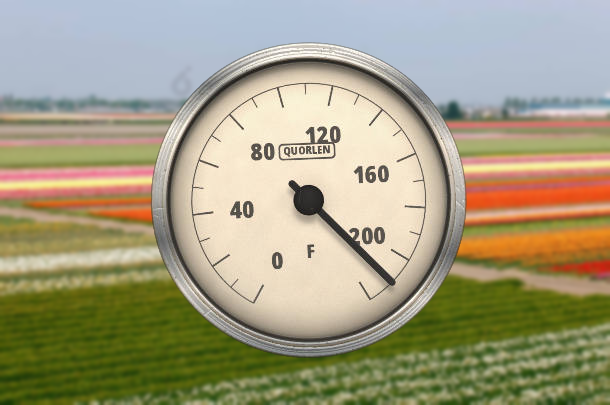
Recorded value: {"value": 210, "unit": "°F"}
